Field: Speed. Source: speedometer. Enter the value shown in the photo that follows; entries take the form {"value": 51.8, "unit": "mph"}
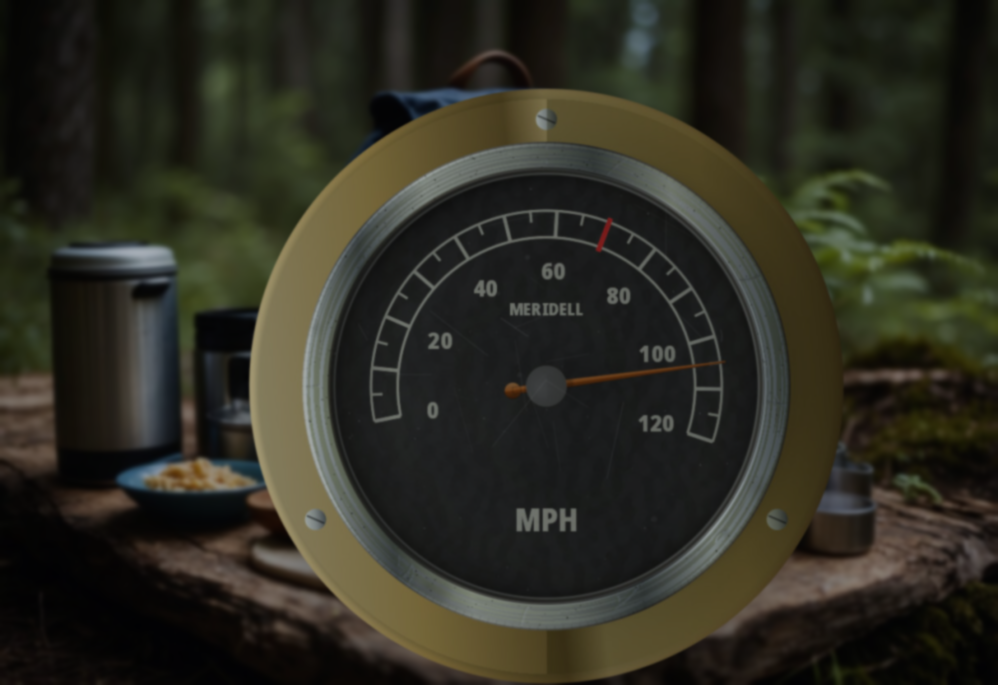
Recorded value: {"value": 105, "unit": "mph"}
